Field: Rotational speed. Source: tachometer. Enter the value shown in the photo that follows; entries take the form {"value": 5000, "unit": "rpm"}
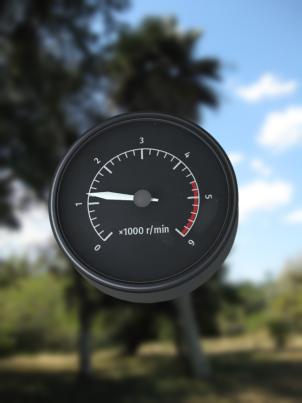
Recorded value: {"value": 1200, "unit": "rpm"}
